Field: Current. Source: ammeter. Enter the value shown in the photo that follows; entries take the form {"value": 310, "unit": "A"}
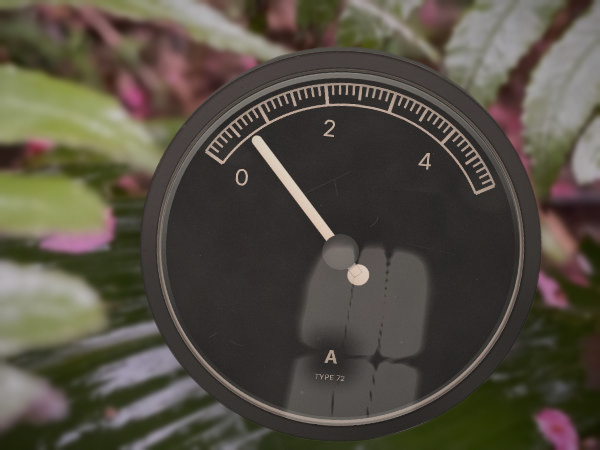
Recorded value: {"value": 0.7, "unit": "A"}
